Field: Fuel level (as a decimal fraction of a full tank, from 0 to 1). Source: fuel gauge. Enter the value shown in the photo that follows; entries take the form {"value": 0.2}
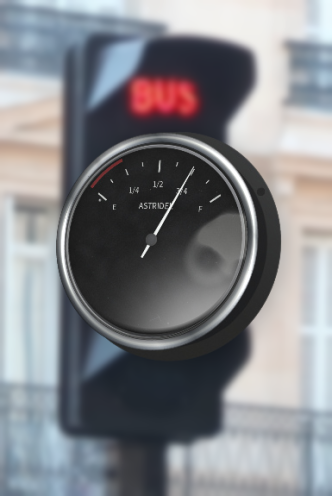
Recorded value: {"value": 0.75}
